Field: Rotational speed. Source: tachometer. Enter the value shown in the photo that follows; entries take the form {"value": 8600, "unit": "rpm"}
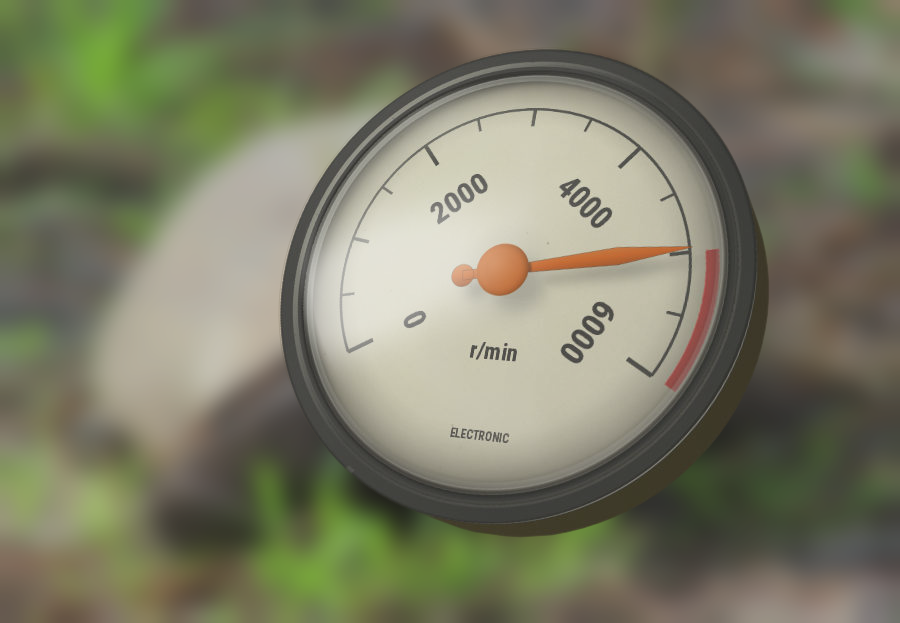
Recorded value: {"value": 5000, "unit": "rpm"}
